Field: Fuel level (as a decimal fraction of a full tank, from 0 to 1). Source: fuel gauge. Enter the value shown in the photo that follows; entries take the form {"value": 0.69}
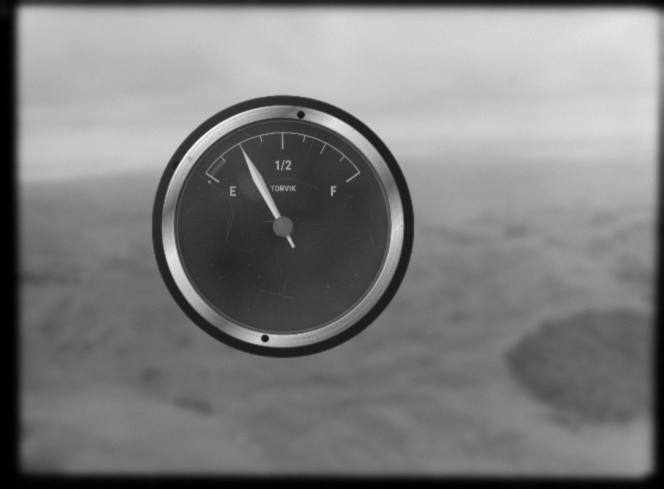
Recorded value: {"value": 0.25}
